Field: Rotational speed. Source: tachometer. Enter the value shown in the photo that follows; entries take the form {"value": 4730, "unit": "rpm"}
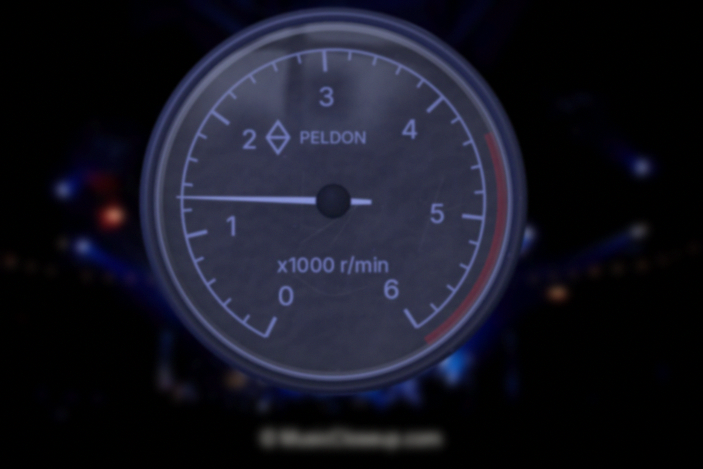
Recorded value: {"value": 1300, "unit": "rpm"}
